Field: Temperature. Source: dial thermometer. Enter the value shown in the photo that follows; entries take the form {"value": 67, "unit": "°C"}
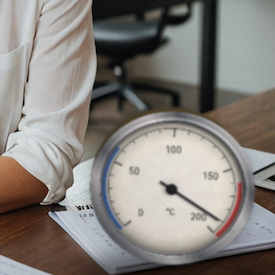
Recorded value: {"value": 190, "unit": "°C"}
